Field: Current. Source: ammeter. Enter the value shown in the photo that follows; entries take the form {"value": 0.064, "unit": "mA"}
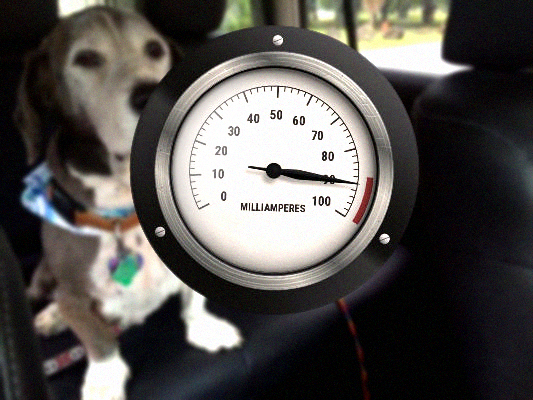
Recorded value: {"value": 90, "unit": "mA"}
